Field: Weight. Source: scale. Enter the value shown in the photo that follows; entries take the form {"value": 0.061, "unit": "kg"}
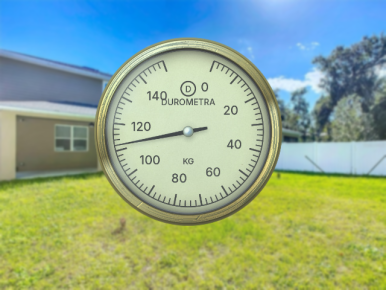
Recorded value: {"value": 112, "unit": "kg"}
